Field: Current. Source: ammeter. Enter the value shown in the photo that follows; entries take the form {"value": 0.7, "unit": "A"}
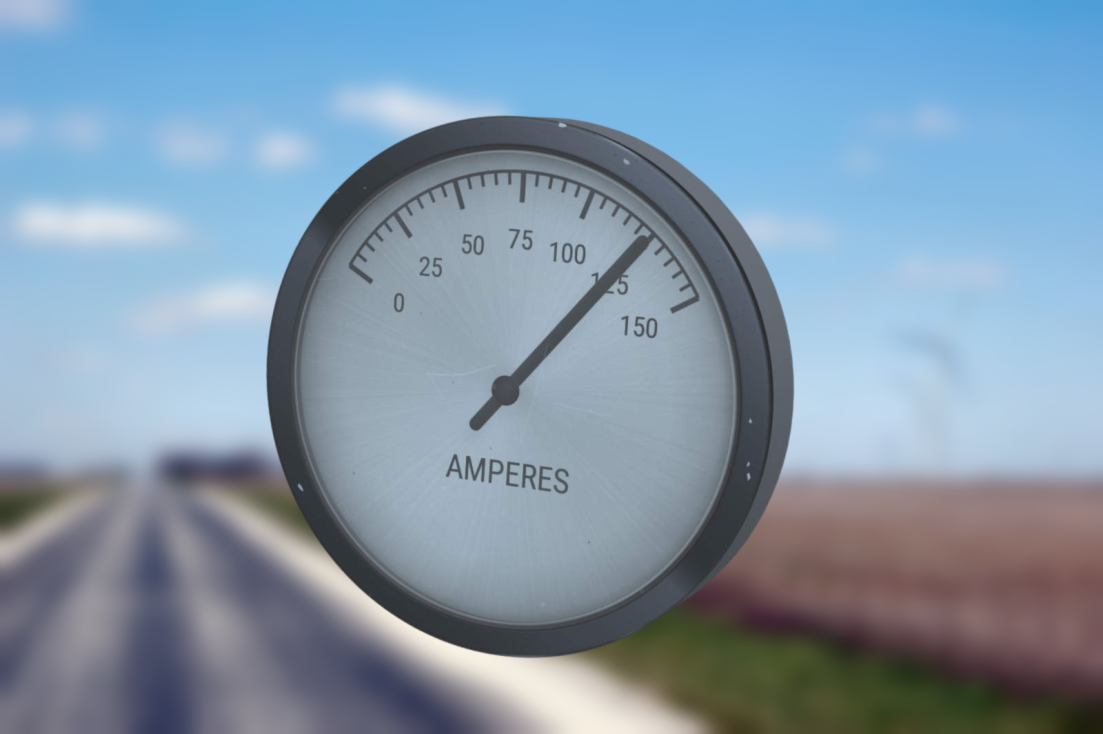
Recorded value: {"value": 125, "unit": "A"}
